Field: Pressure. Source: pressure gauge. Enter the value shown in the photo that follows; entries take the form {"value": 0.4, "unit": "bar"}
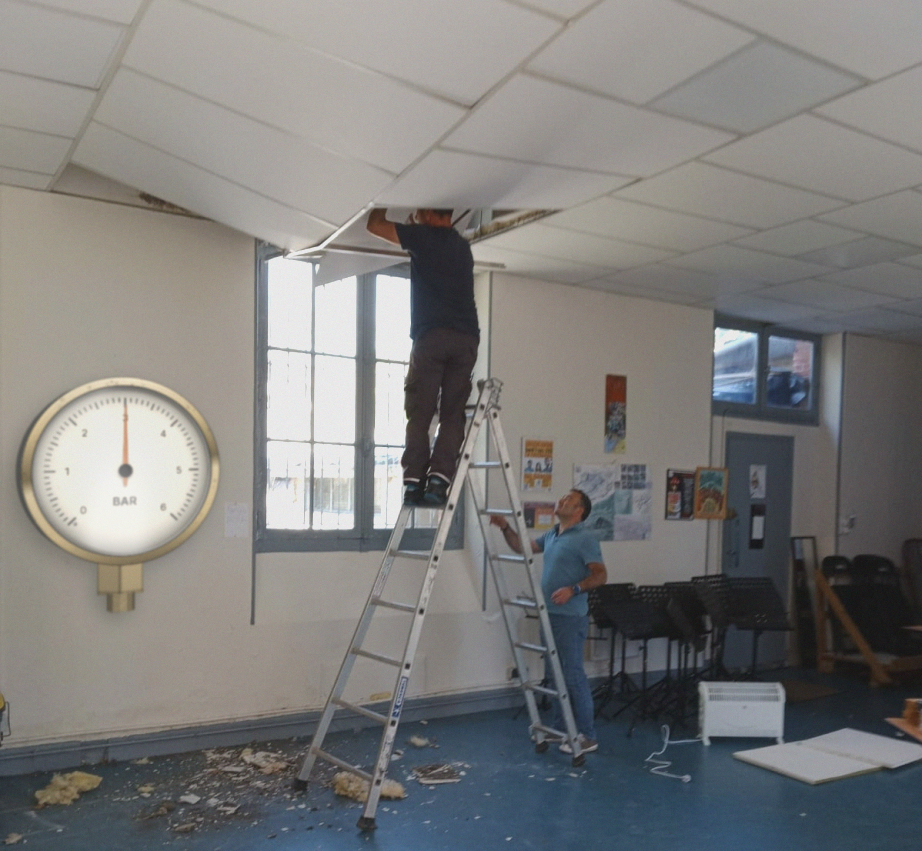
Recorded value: {"value": 3, "unit": "bar"}
